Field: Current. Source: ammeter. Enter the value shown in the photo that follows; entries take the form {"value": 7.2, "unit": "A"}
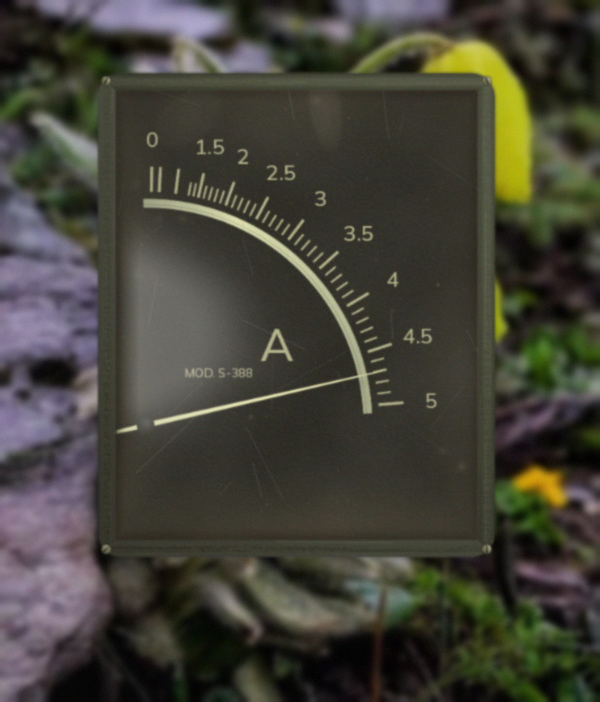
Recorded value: {"value": 4.7, "unit": "A"}
